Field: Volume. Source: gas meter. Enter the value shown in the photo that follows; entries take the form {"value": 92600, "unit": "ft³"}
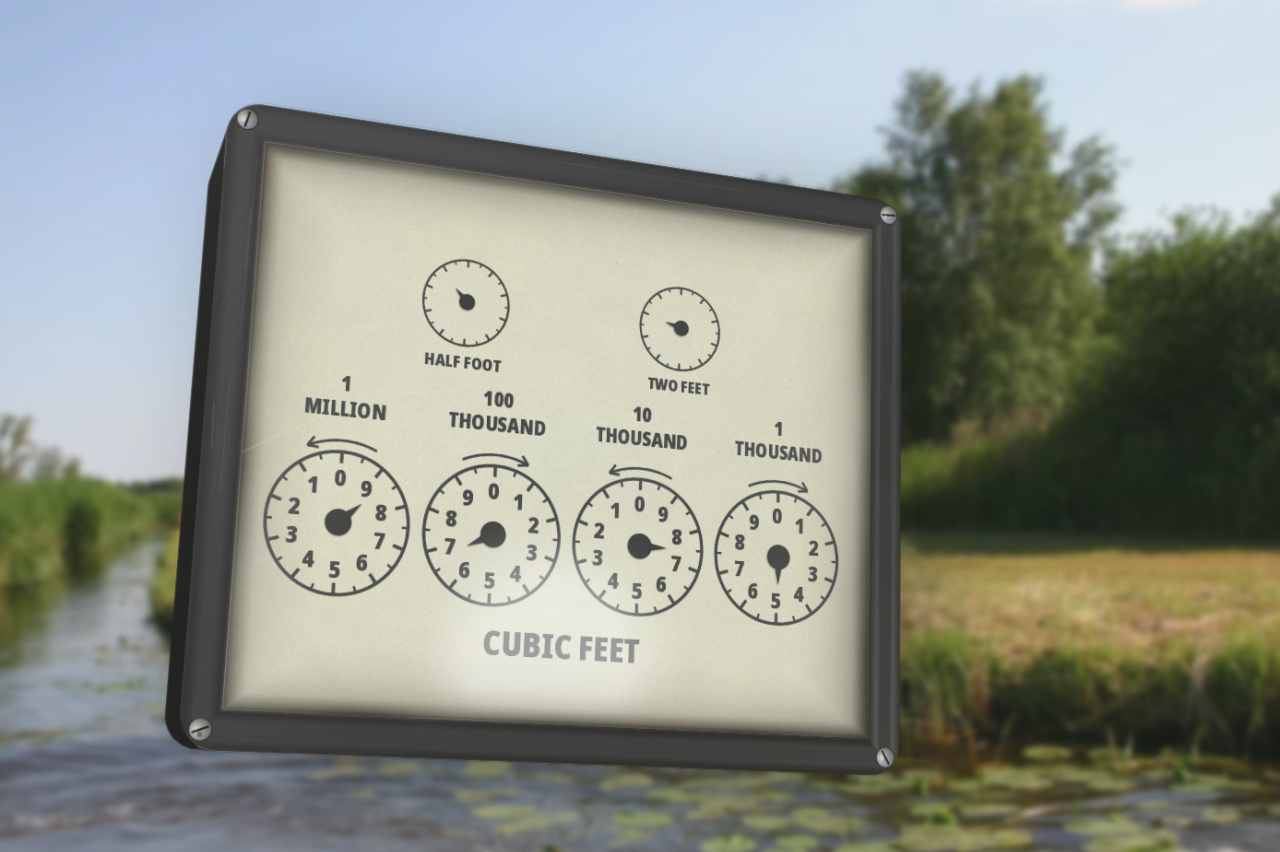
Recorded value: {"value": 867500, "unit": "ft³"}
